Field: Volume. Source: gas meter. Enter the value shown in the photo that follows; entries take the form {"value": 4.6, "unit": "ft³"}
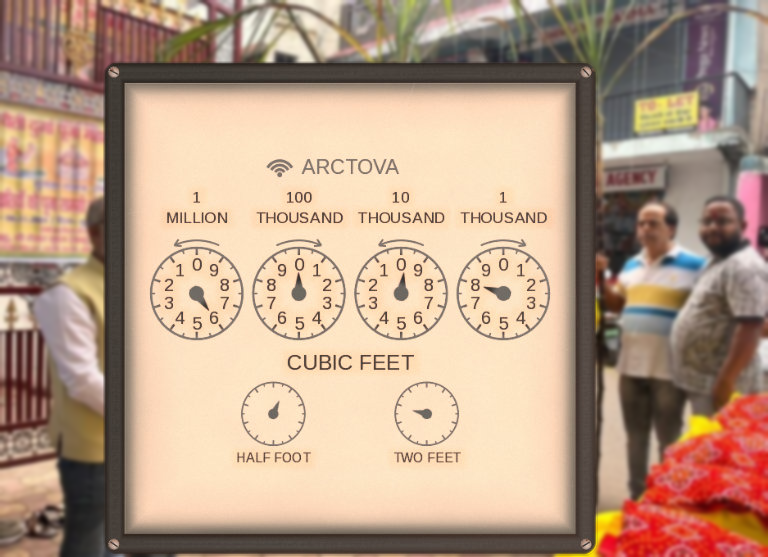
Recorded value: {"value": 599800, "unit": "ft³"}
